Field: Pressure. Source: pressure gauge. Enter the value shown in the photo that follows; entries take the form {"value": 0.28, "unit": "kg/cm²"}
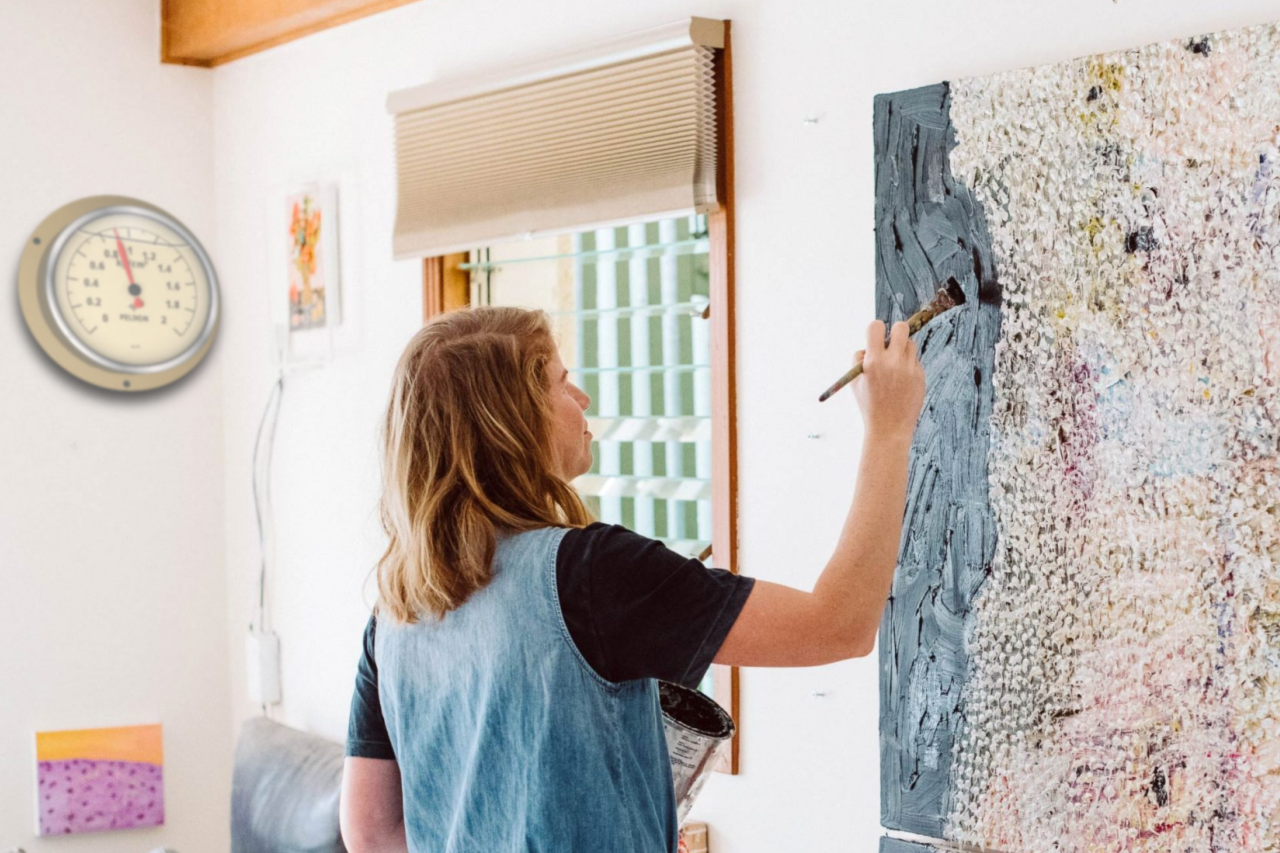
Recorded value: {"value": 0.9, "unit": "kg/cm²"}
